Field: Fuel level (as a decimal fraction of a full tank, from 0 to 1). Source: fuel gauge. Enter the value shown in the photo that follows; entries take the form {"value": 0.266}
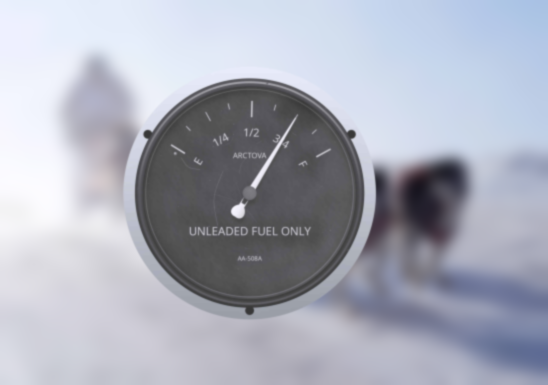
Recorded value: {"value": 0.75}
